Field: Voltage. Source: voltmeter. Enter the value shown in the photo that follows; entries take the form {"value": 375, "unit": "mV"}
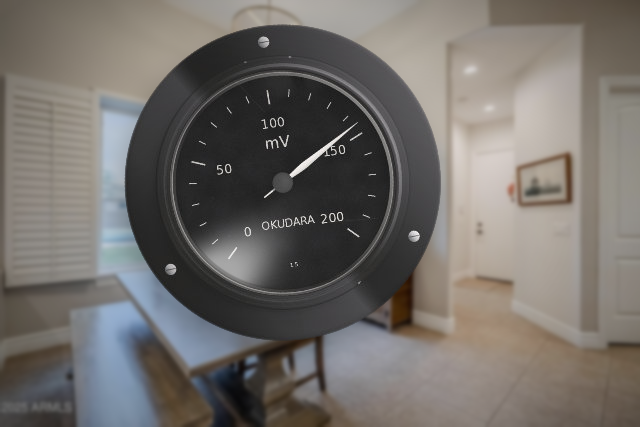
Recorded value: {"value": 145, "unit": "mV"}
